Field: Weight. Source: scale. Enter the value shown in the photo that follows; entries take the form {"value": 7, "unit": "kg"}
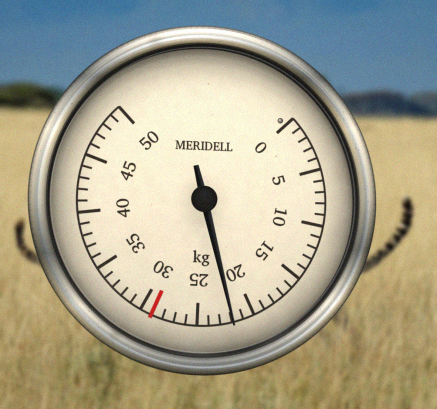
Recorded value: {"value": 22, "unit": "kg"}
